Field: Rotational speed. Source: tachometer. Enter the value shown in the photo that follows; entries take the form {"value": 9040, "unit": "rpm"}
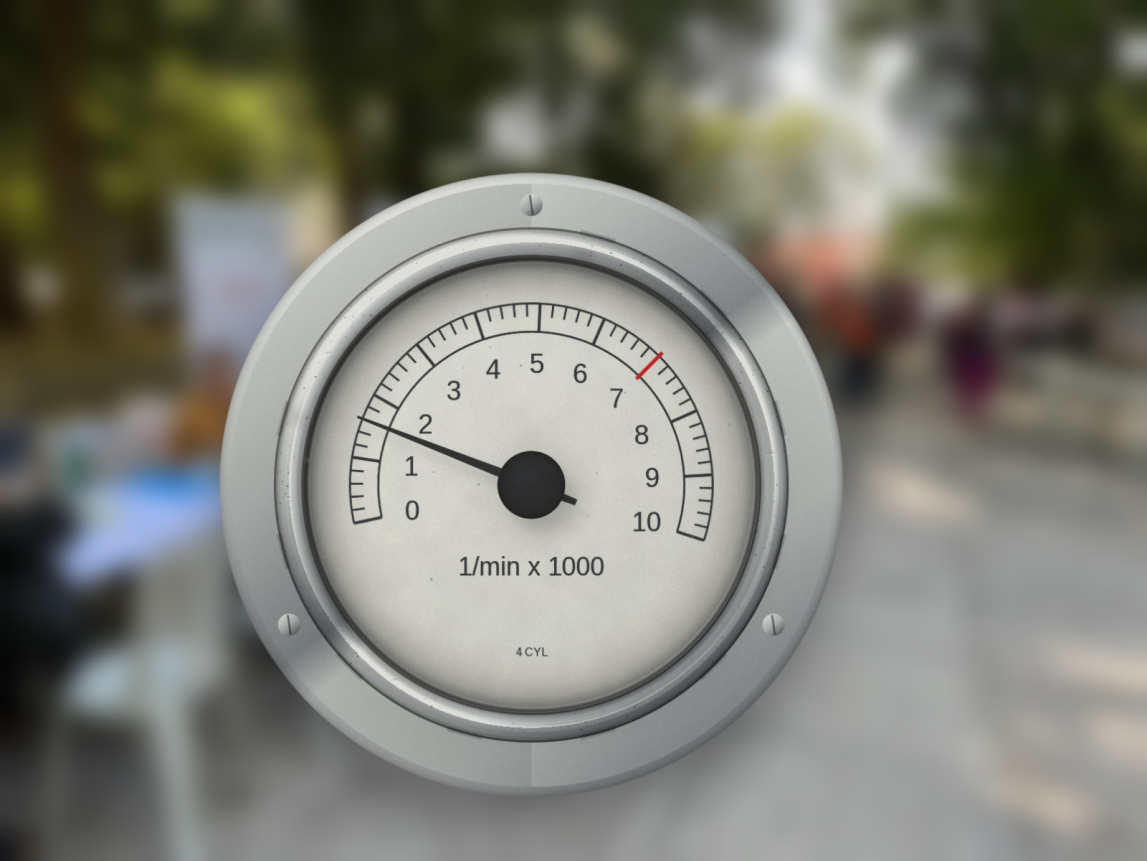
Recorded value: {"value": 1600, "unit": "rpm"}
